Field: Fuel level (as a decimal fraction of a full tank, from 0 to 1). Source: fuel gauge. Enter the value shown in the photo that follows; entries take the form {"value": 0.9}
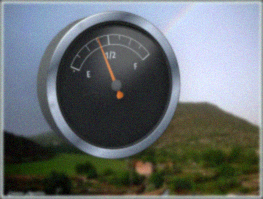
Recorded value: {"value": 0.375}
